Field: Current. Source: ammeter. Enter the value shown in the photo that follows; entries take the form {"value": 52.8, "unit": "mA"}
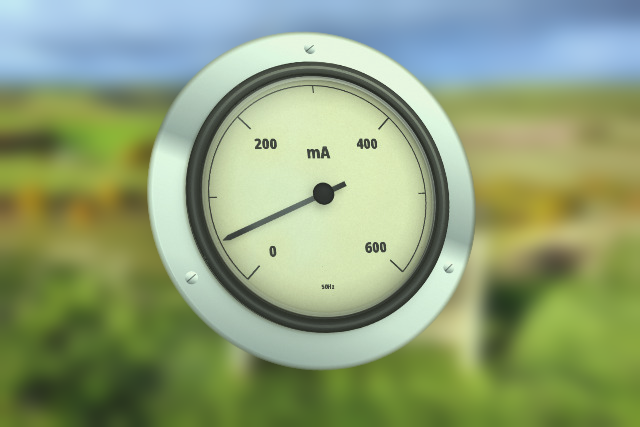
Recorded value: {"value": 50, "unit": "mA"}
